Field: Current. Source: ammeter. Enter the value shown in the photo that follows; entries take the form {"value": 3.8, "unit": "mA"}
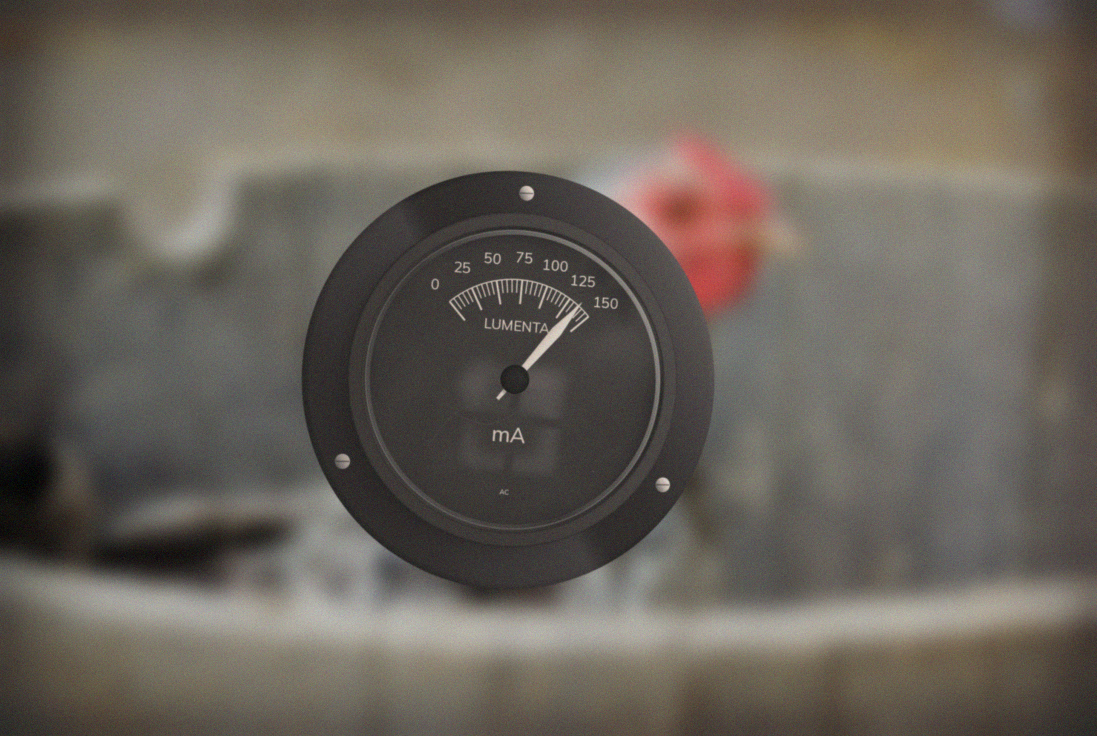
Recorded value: {"value": 135, "unit": "mA"}
